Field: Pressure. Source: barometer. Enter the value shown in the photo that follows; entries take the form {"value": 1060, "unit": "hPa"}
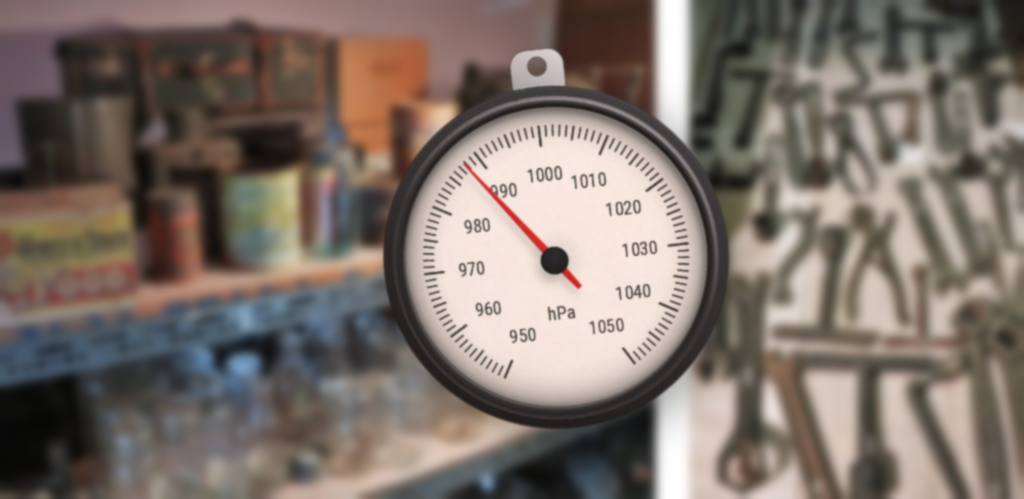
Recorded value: {"value": 988, "unit": "hPa"}
